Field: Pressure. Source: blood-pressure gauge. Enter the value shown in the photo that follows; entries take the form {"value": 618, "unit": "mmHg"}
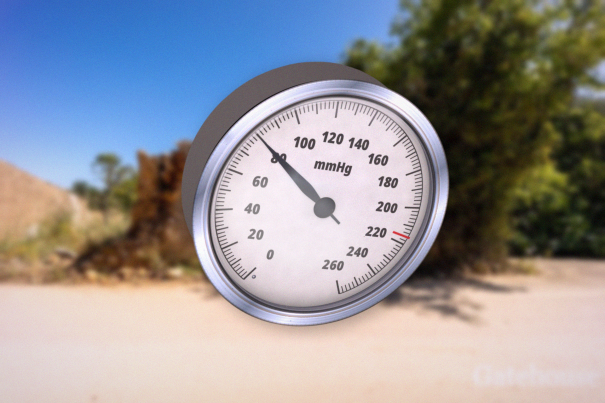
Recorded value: {"value": 80, "unit": "mmHg"}
